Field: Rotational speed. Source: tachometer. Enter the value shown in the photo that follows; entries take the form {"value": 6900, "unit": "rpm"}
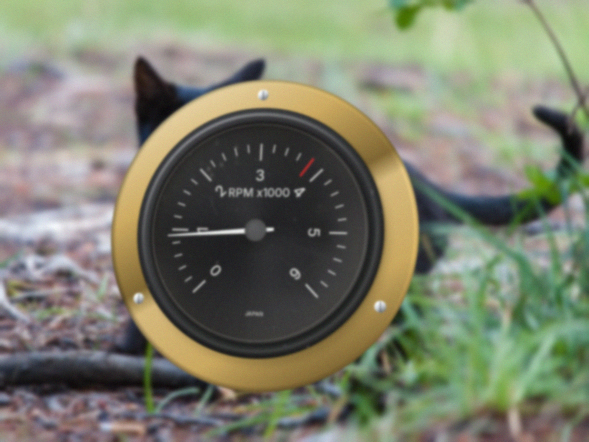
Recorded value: {"value": 900, "unit": "rpm"}
